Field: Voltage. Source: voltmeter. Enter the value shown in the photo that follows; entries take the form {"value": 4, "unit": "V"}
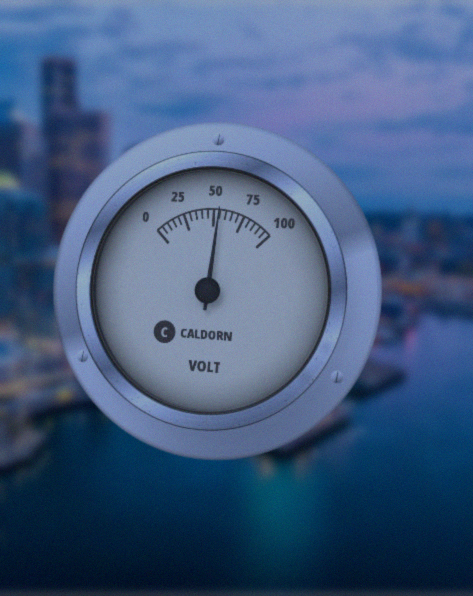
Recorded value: {"value": 55, "unit": "V"}
